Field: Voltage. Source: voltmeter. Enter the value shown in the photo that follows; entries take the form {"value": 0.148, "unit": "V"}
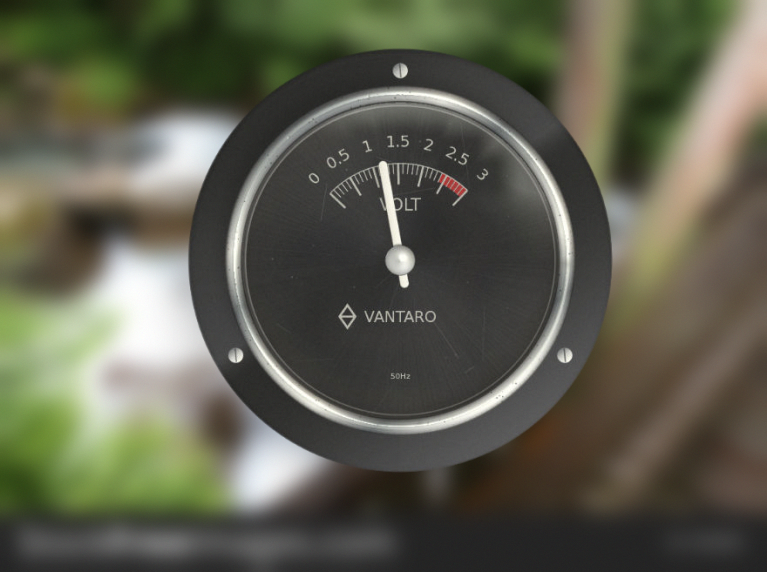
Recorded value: {"value": 1.2, "unit": "V"}
